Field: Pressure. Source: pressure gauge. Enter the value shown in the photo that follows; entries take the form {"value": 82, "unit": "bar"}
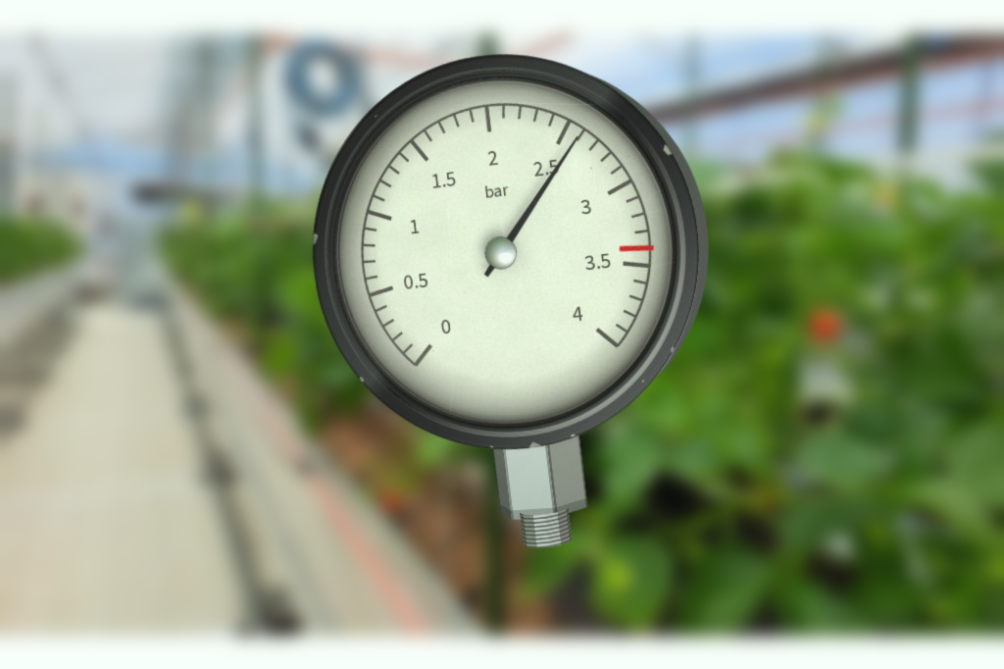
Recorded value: {"value": 2.6, "unit": "bar"}
